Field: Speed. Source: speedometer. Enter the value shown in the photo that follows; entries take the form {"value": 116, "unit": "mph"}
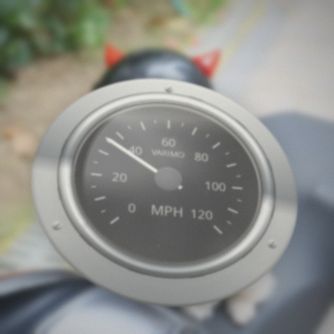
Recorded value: {"value": 35, "unit": "mph"}
